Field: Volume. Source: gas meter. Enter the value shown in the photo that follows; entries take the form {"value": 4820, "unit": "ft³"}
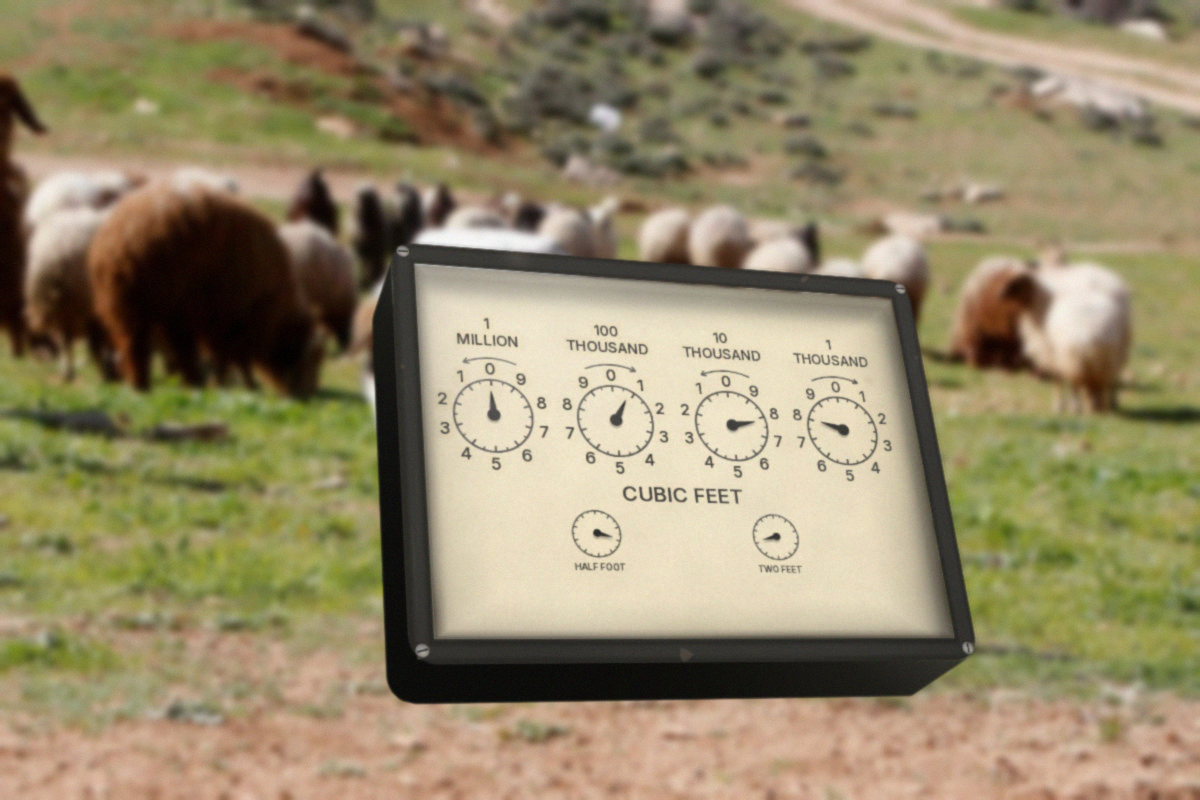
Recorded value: {"value": 7800, "unit": "ft³"}
